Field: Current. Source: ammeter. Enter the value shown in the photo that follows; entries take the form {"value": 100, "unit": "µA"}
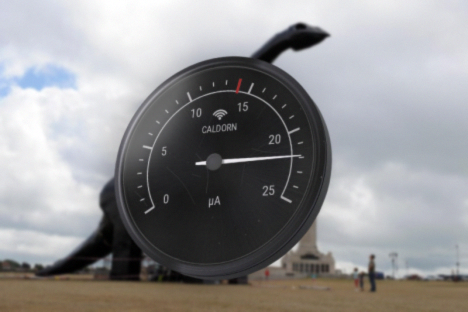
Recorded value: {"value": 22, "unit": "µA"}
